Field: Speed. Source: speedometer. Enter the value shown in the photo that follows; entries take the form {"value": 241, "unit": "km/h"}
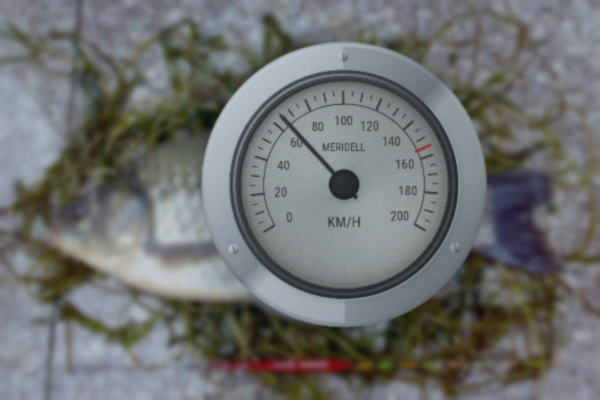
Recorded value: {"value": 65, "unit": "km/h"}
